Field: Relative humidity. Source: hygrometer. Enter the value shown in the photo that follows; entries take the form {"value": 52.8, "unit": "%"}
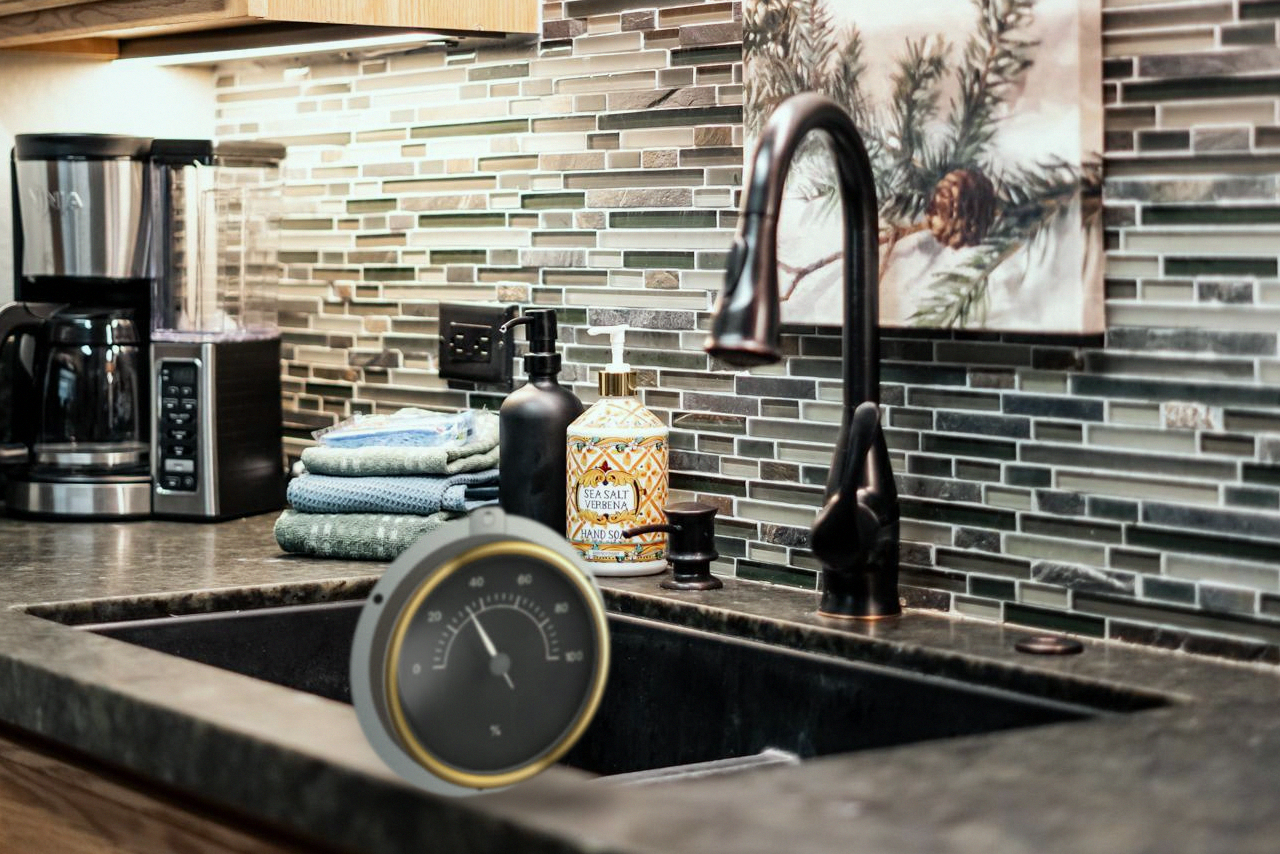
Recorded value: {"value": 32, "unit": "%"}
